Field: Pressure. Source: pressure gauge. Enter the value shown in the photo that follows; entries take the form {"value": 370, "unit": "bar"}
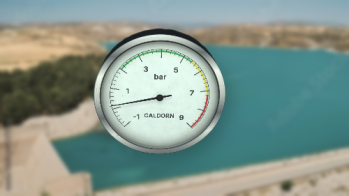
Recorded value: {"value": 0.2, "unit": "bar"}
